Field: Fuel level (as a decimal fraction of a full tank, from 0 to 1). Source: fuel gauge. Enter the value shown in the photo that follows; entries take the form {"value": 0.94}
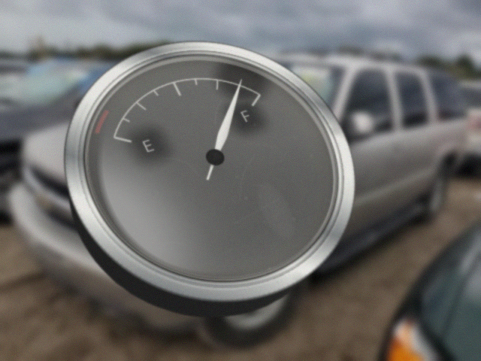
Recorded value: {"value": 0.875}
